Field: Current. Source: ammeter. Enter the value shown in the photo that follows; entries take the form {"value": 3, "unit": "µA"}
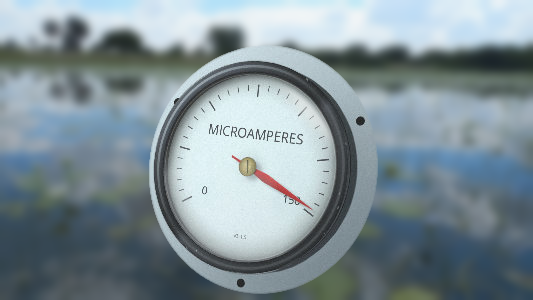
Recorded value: {"value": 147.5, "unit": "µA"}
